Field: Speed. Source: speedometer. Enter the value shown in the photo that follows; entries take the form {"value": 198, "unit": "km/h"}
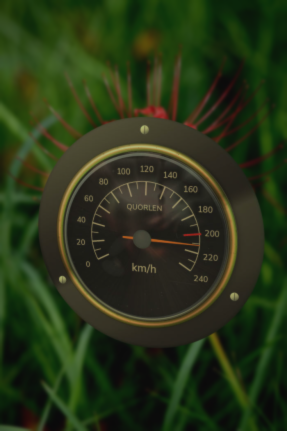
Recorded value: {"value": 210, "unit": "km/h"}
